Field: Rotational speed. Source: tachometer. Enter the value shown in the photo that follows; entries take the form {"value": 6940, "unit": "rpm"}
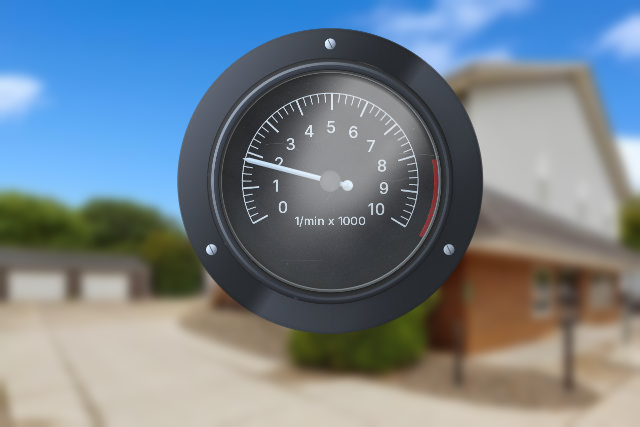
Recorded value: {"value": 1800, "unit": "rpm"}
